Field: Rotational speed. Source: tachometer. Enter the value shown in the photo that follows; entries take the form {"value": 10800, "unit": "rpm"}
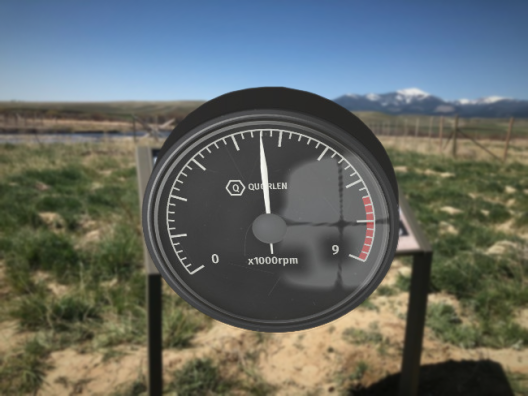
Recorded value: {"value": 4600, "unit": "rpm"}
